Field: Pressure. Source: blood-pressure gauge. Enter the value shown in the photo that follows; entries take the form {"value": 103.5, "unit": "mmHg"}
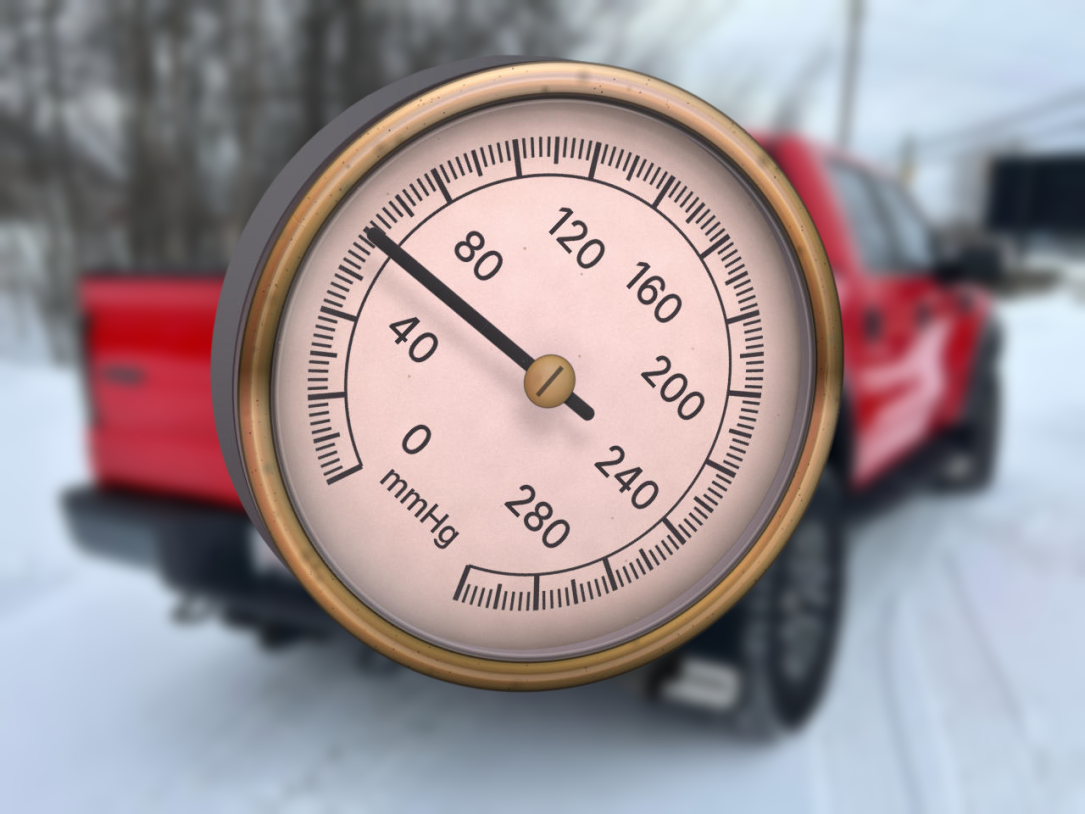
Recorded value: {"value": 60, "unit": "mmHg"}
